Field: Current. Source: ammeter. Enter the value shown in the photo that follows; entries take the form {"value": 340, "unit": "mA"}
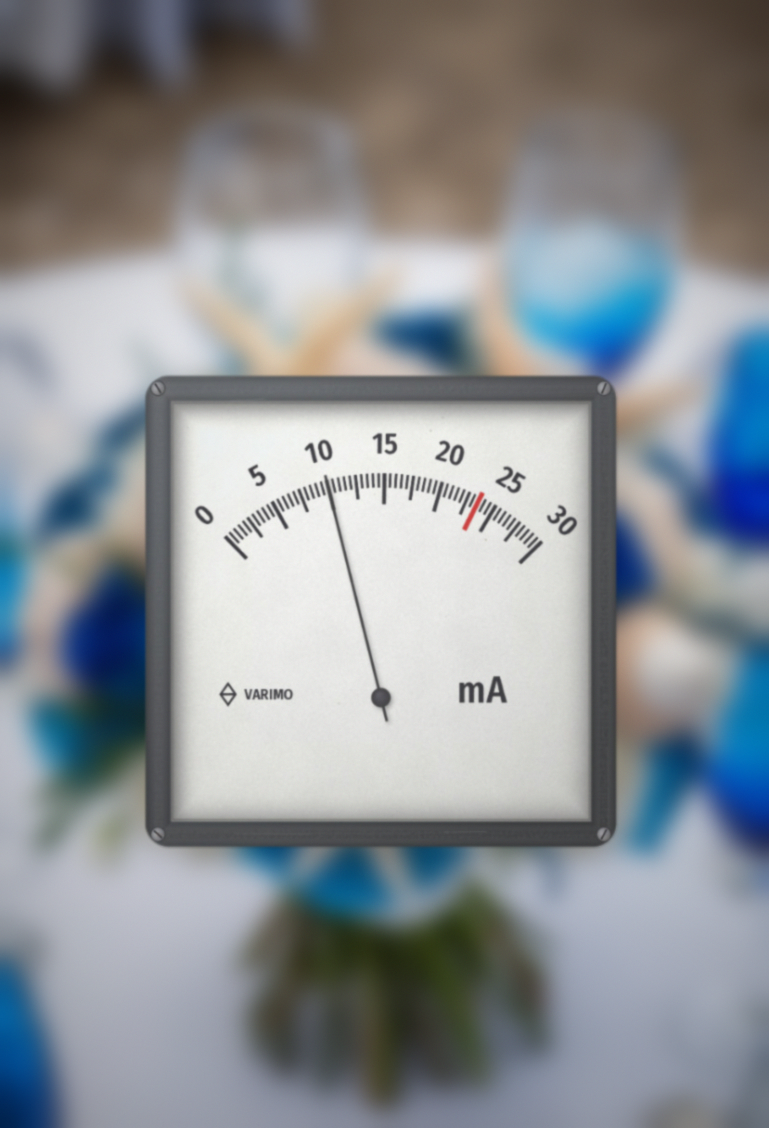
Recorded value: {"value": 10, "unit": "mA"}
